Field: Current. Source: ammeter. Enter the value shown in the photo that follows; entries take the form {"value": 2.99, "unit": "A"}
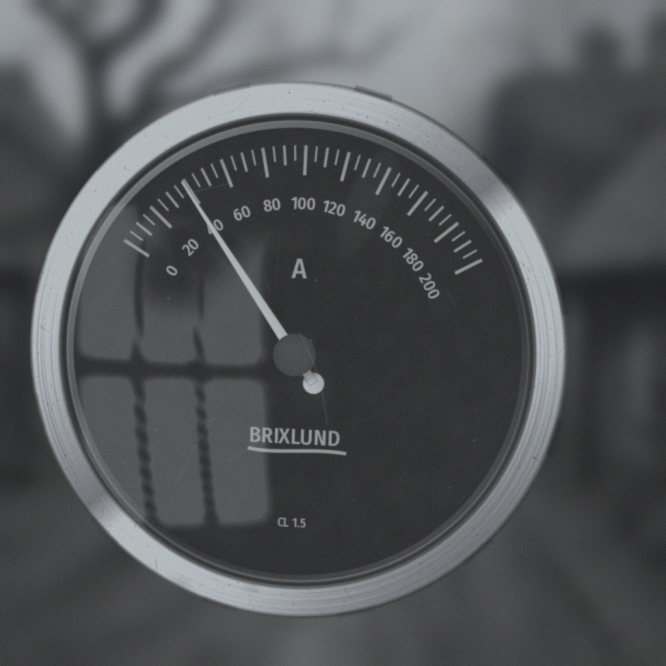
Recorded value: {"value": 40, "unit": "A"}
